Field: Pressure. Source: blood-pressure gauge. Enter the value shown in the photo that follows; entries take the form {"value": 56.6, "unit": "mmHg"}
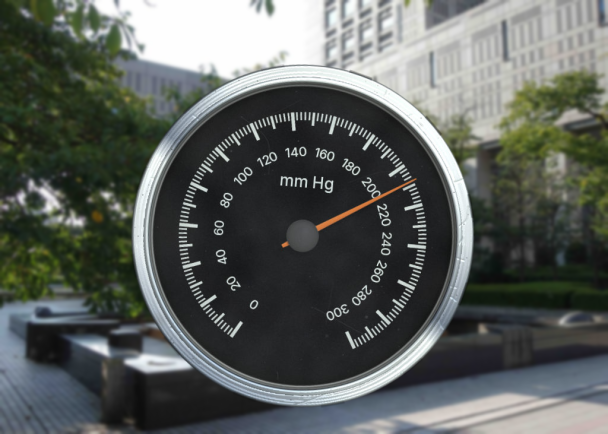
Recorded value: {"value": 208, "unit": "mmHg"}
